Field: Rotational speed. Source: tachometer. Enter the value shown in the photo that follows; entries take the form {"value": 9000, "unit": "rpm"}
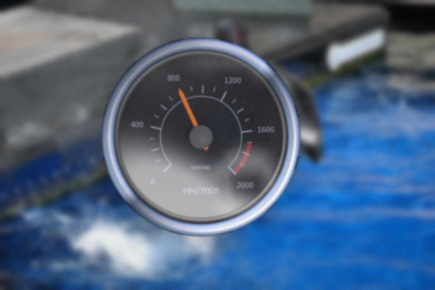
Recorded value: {"value": 800, "unit": "rpm"}
